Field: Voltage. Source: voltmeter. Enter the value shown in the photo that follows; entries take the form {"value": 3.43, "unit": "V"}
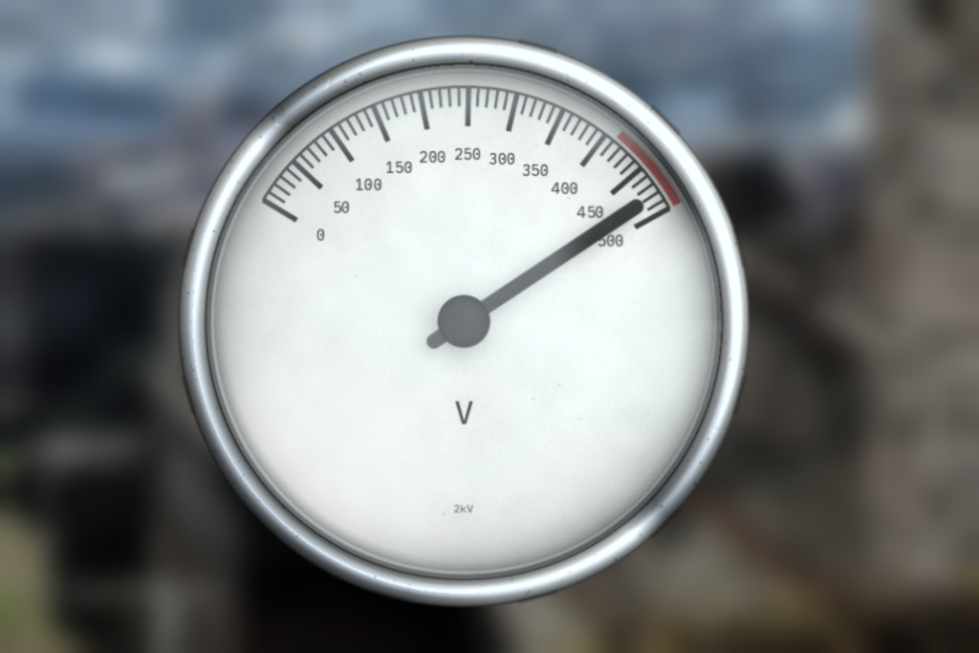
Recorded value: {"value": 480, "unit": "V"}
